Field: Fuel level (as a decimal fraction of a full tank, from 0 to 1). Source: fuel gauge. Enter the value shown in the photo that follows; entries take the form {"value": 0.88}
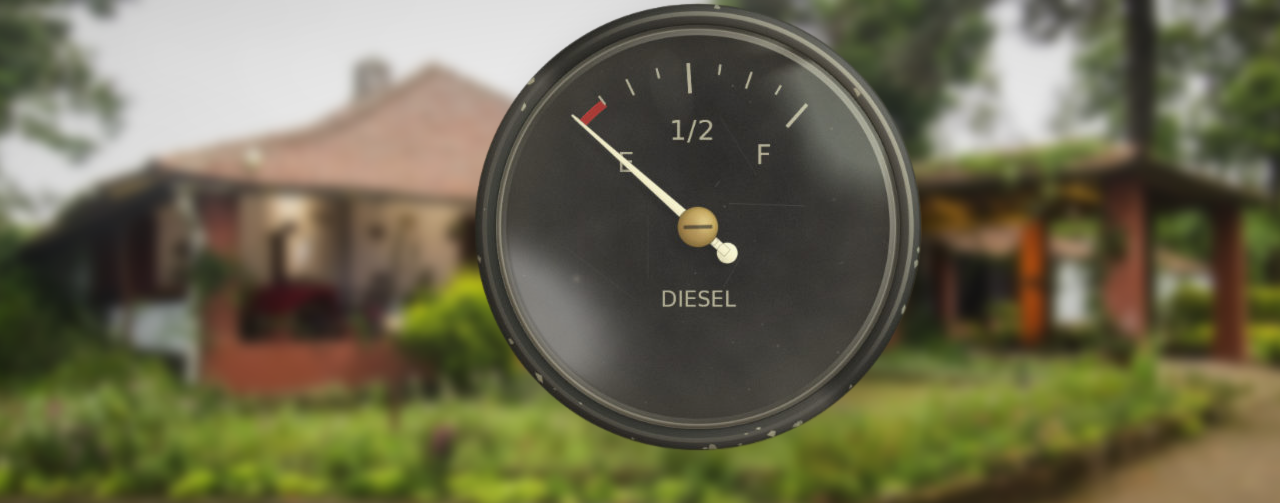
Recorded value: {"value": 0}
